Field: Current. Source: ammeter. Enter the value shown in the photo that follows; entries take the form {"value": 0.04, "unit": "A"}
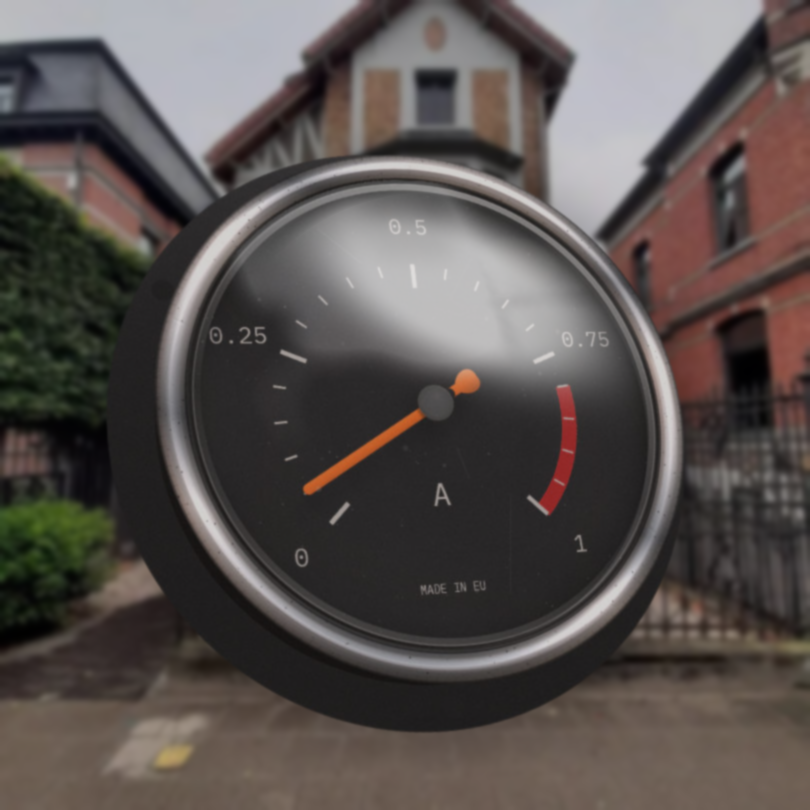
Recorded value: {"value": 0.05, "unit": "A"}
